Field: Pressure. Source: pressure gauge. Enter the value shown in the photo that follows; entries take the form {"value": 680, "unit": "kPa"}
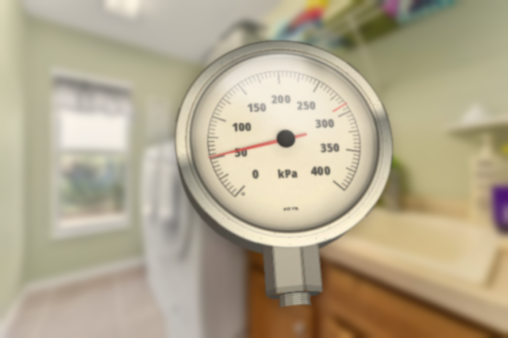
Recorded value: {"value": 50, "unit": "kPa"}
